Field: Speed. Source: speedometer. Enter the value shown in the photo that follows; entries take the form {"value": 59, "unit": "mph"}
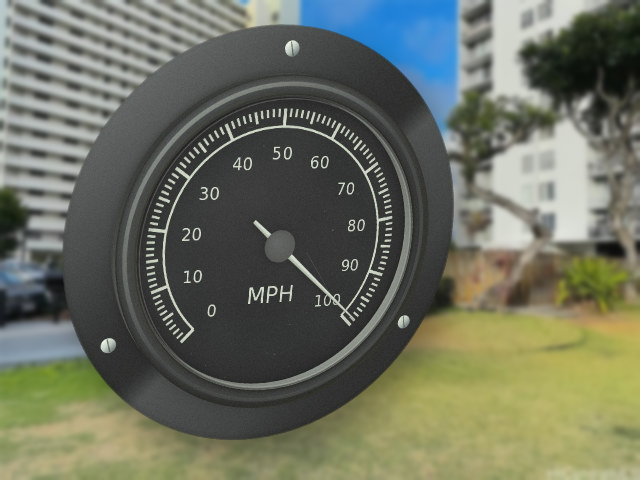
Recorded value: {"value": 99, "unit": "mph"}
